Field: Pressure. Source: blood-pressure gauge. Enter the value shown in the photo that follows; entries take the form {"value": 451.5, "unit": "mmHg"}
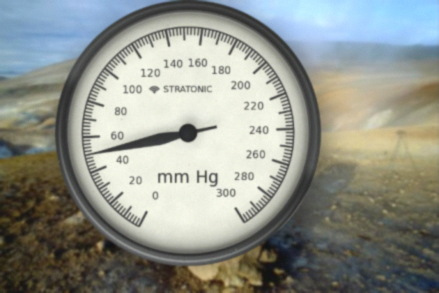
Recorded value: {"value": 50, "unit": "mmHg"}
